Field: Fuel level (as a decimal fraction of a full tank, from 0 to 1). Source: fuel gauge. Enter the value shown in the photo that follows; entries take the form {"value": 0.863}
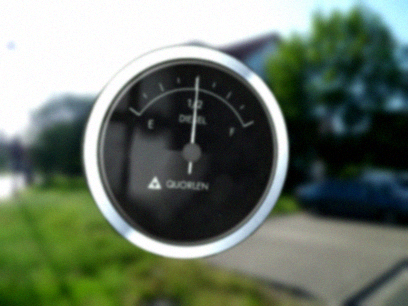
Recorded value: {"value": 0.5}
